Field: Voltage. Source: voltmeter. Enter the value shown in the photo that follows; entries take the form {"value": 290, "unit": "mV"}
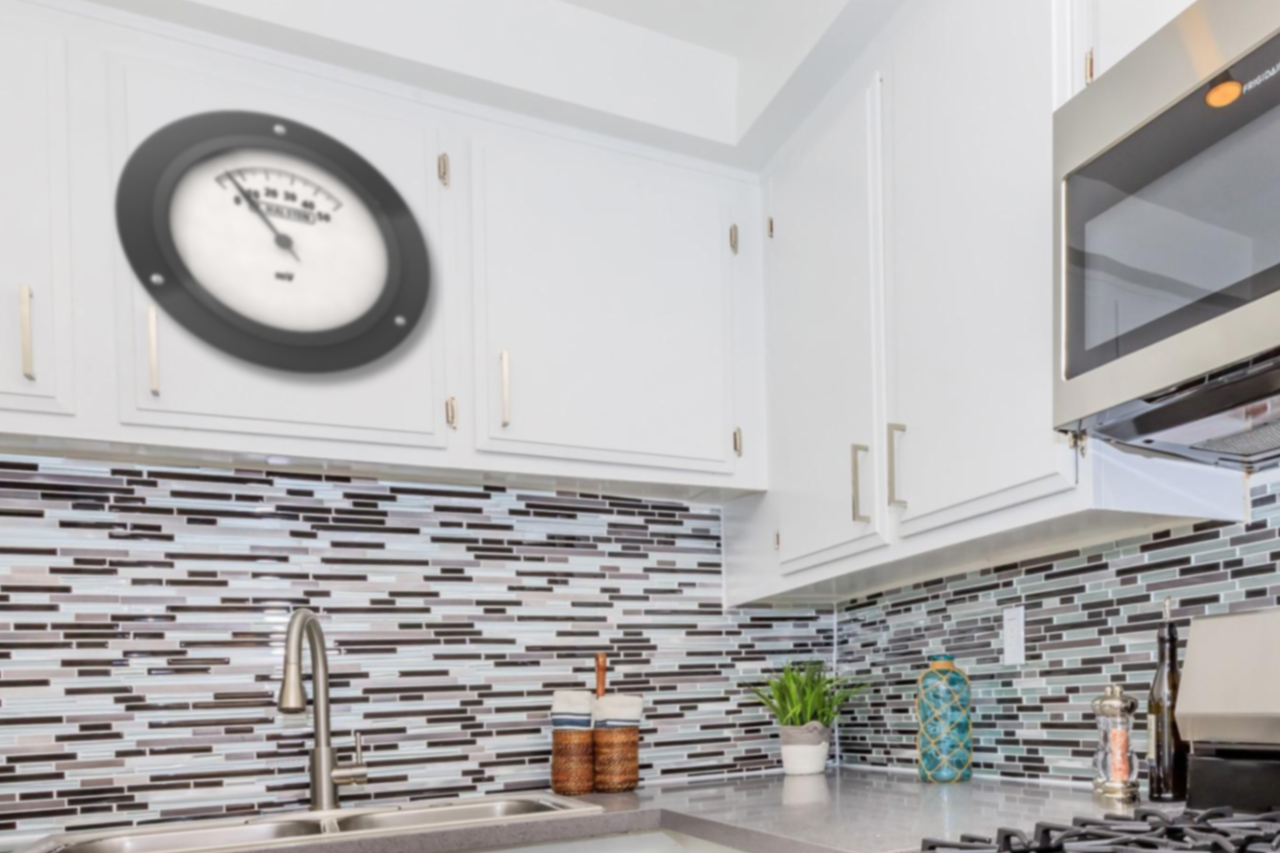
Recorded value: {"value": 5, "unit": "mV"}
